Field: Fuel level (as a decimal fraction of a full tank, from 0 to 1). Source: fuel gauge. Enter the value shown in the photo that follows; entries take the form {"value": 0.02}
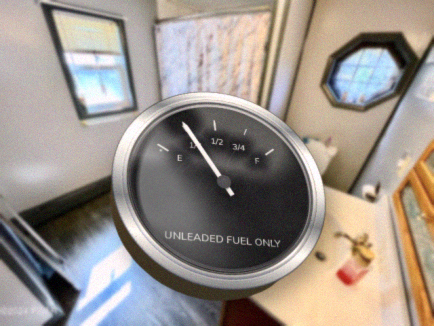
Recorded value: {"value": 0.25}
